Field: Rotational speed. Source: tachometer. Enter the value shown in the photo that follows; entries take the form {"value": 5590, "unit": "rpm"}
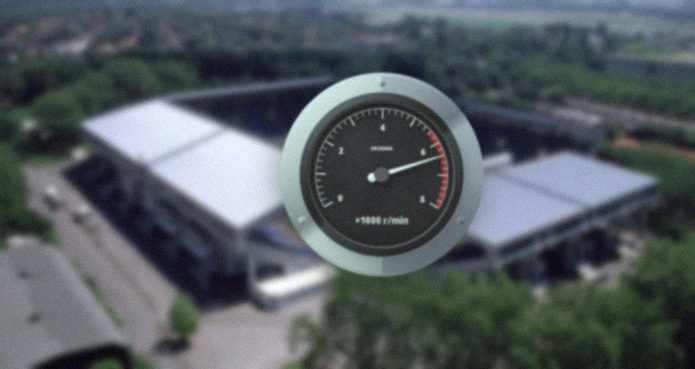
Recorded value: {"value": 6400, "unit": "rpm"}
